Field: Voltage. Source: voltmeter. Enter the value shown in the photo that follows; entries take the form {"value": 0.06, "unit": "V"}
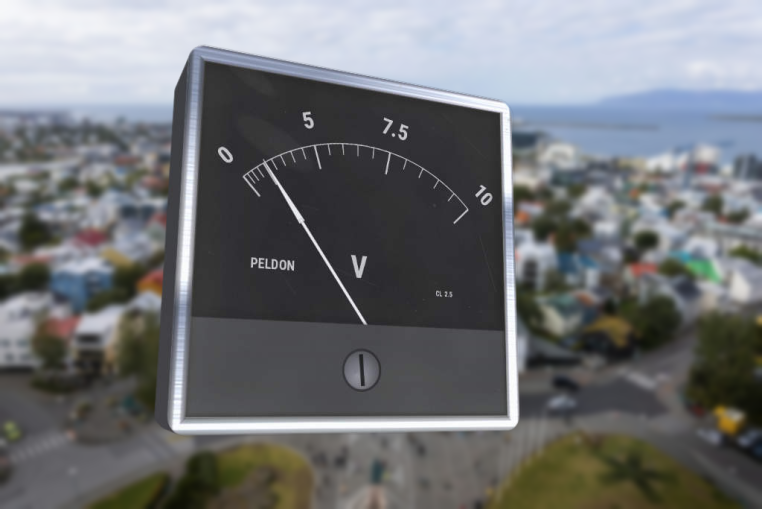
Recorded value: {"value": 2.5, "unit": "V"}
